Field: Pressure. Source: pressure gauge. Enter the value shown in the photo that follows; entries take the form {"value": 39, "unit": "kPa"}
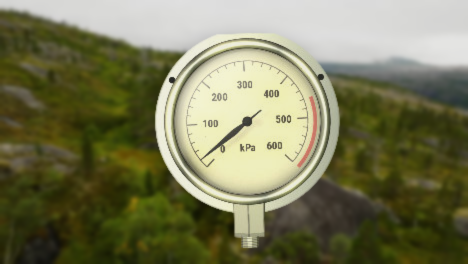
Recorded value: {"value": 20, "unit": "kPa"}
